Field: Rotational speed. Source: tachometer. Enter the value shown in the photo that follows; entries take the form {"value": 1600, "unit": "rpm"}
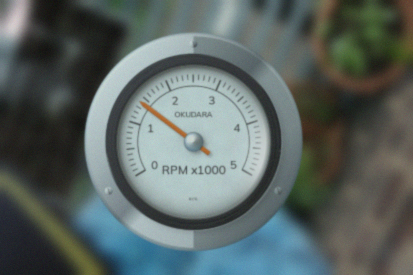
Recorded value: {"value": 1400, "unit": "rpm"}
